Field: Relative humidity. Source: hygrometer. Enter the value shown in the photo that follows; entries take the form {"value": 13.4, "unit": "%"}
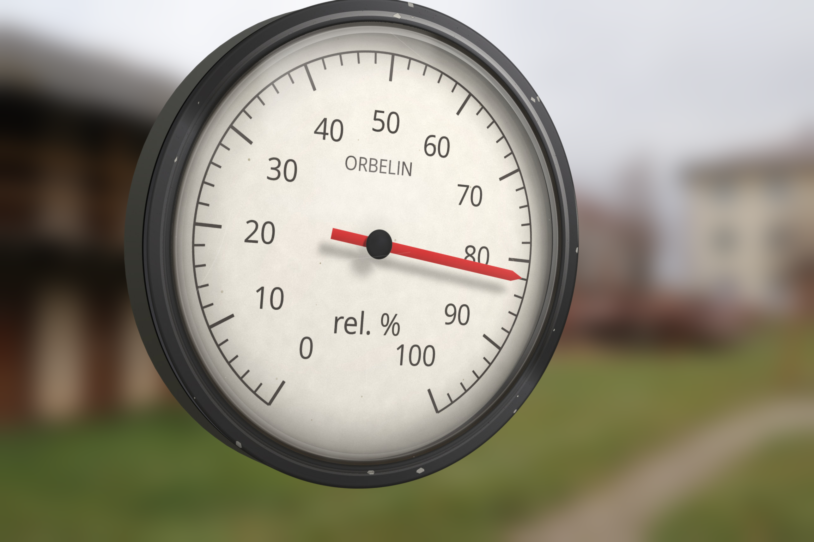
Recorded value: {"value": 82, "unit": "%"}
